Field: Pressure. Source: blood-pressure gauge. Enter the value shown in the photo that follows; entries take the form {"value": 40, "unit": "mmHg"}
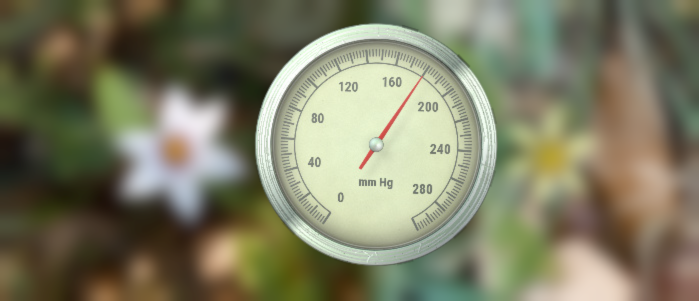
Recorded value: {"value": 180, "unit": "mmHg"}
